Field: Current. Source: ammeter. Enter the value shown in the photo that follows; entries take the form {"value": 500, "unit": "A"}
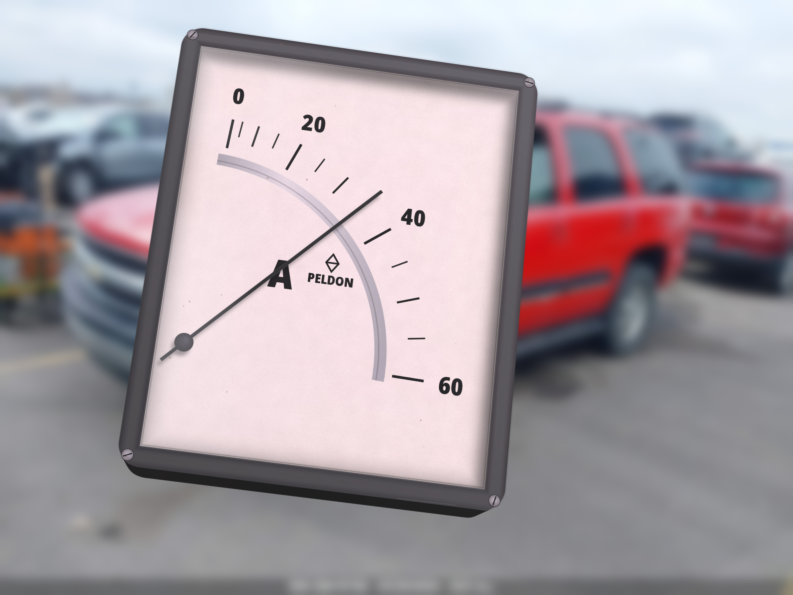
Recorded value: {"value": 35, "unit": "A"}
